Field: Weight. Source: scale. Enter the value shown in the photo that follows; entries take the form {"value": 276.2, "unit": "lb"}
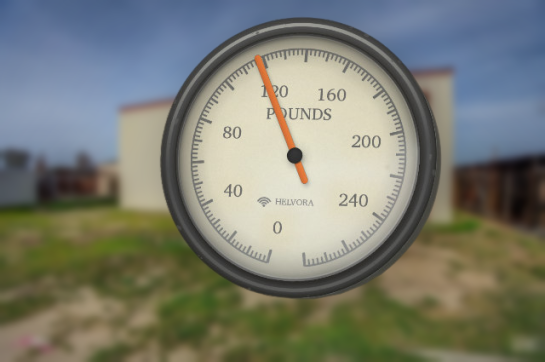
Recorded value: {"value": 118, "unit": "lb"}
